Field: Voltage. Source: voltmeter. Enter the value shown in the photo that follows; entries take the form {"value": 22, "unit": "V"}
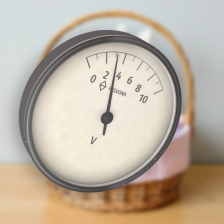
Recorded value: {"value": 3, "unit": "V"}
